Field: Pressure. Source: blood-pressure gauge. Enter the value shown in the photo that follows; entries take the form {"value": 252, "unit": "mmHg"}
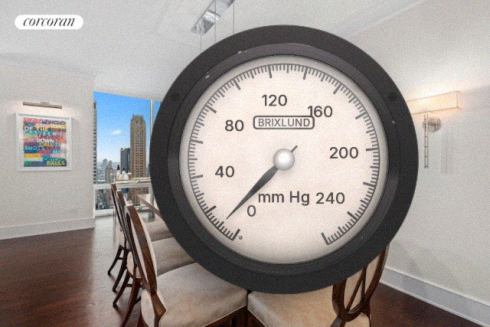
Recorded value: {"value": 10, "unit": "mmHg"}
